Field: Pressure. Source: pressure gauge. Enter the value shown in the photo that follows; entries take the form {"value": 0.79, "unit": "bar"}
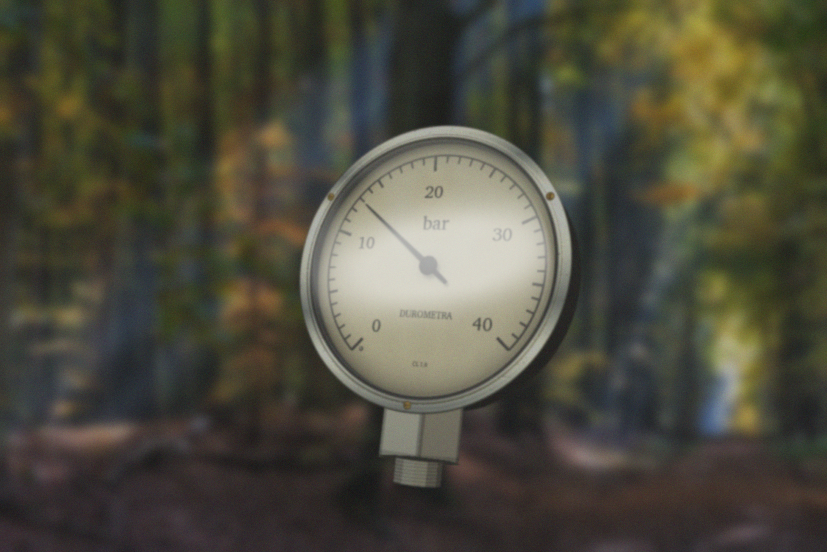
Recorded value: {"value": 13, "unit": "bar"}
